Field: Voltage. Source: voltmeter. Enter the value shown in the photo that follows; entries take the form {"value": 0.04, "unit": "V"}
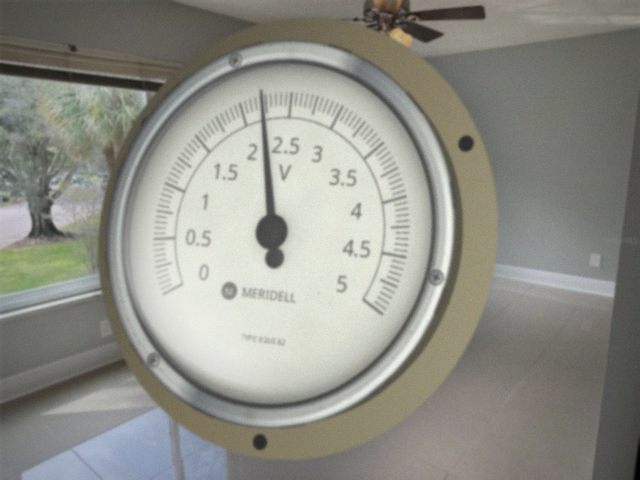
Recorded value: {"value": 2.25, "unit": "V"}
